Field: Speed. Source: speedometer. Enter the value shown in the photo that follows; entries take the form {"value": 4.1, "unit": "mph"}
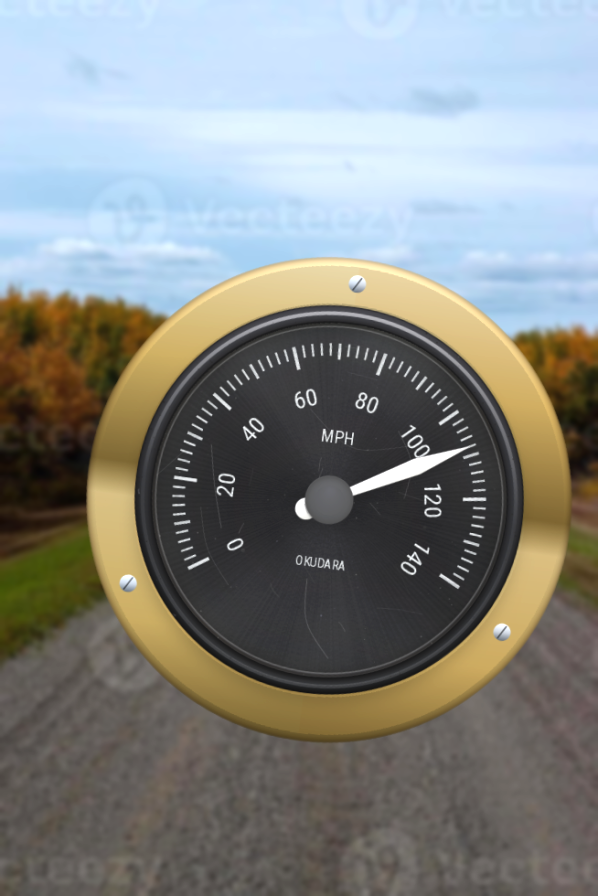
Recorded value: {"value": 108, "unit": "mph"}
